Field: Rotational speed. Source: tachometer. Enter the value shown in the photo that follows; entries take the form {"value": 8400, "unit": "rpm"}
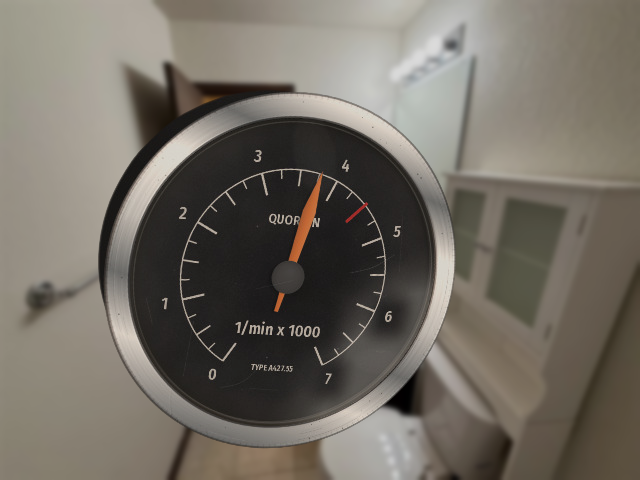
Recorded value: {"value": 3750, "unit": "rpm"}
